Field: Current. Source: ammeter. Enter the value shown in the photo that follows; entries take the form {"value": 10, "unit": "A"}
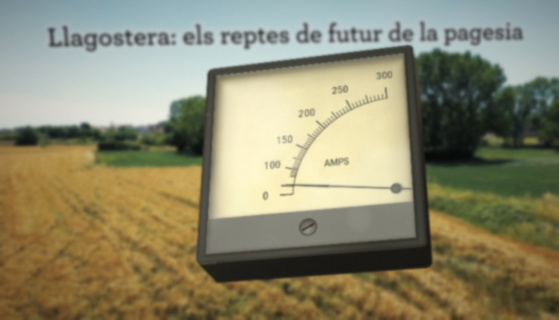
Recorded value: {"value": 50, "unit": "A"}
